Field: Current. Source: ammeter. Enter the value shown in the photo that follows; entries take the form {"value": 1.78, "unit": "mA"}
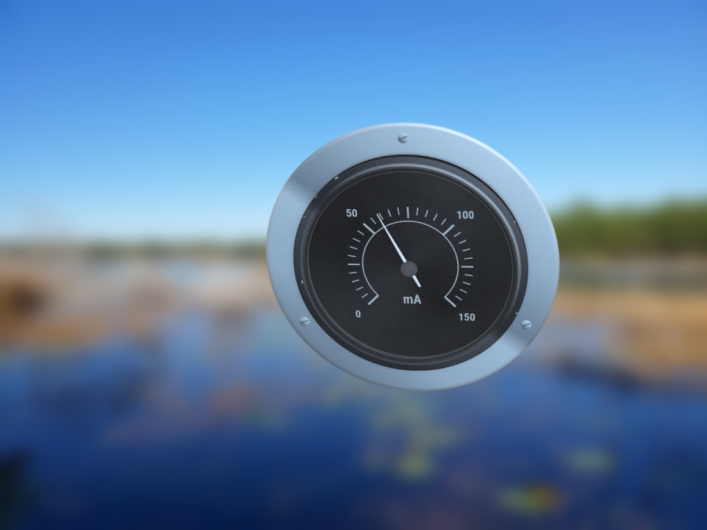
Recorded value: {"value": 60, "unit": "mA"}
